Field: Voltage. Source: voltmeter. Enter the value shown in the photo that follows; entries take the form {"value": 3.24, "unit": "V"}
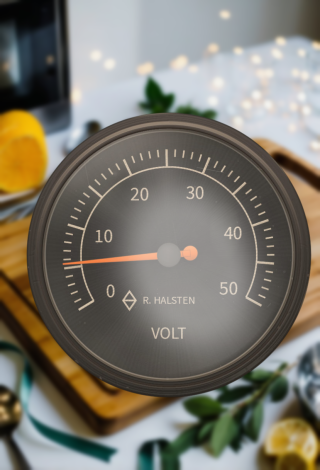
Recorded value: {"value": 5.5, "unit": "V"}
